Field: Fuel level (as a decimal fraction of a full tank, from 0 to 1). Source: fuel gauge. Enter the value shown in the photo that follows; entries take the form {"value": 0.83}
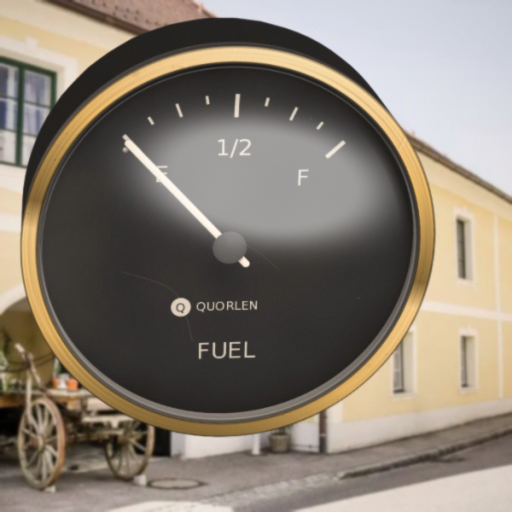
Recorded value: {"value": 0}
